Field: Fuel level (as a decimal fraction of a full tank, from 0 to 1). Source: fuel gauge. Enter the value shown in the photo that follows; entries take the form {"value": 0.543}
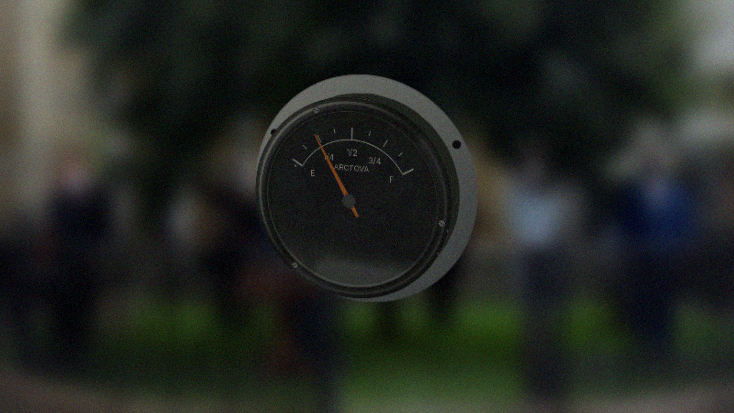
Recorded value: {"value": 0.25}
